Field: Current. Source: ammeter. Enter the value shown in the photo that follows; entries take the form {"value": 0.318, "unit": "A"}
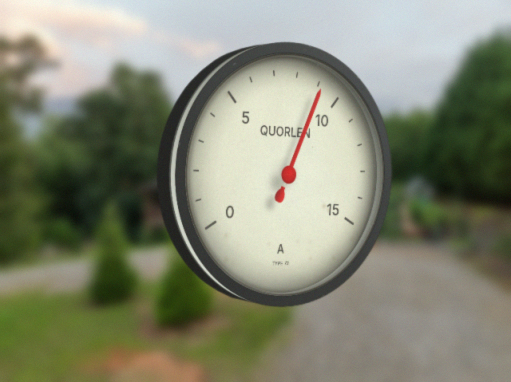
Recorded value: {"value": 9, "unit": "A"}
